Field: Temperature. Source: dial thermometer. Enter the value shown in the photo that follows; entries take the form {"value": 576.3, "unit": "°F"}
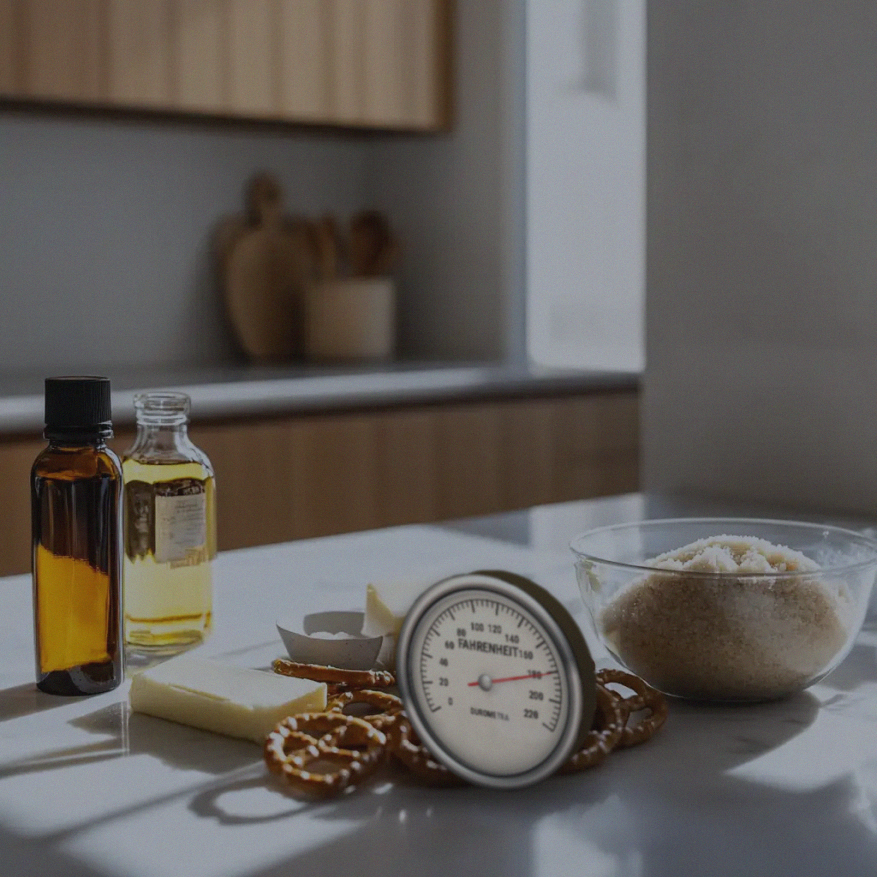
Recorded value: {"value": 180, "unit": "°F"}
